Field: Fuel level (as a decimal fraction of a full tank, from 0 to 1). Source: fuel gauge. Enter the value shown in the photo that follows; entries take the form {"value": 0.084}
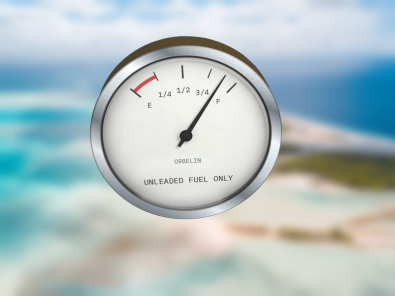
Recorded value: {"value": 0.875}
